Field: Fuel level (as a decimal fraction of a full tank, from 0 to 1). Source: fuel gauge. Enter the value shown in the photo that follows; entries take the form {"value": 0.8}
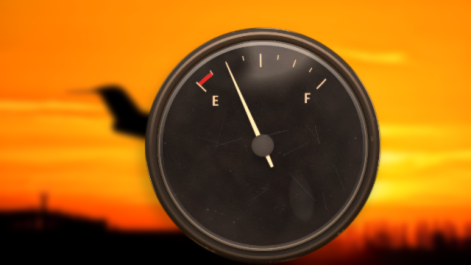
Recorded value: {"value": 0.25}
